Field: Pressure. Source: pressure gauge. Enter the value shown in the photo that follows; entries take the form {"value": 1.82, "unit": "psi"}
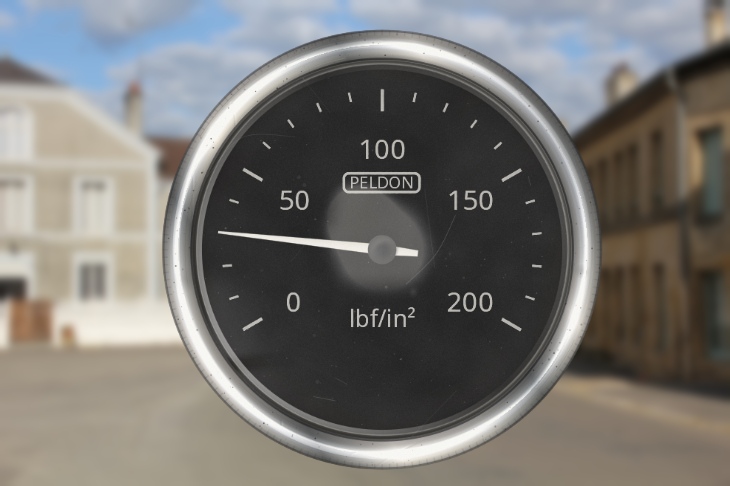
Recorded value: {"value": 30, "unit": "psi"}
